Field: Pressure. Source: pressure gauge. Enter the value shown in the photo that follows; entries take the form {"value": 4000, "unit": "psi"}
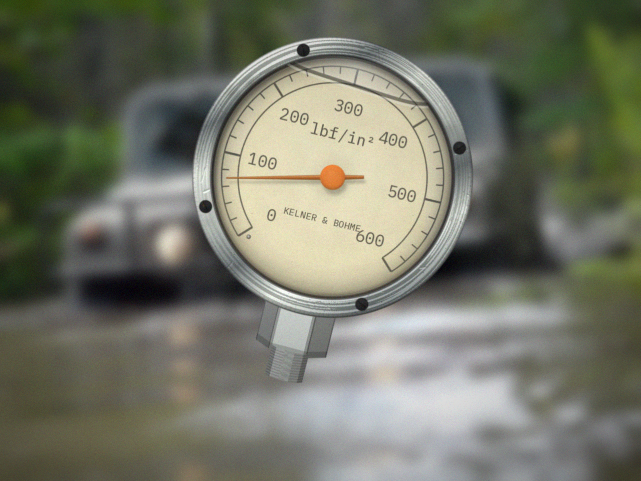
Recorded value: {"value": 70, "unit": "psi"}
